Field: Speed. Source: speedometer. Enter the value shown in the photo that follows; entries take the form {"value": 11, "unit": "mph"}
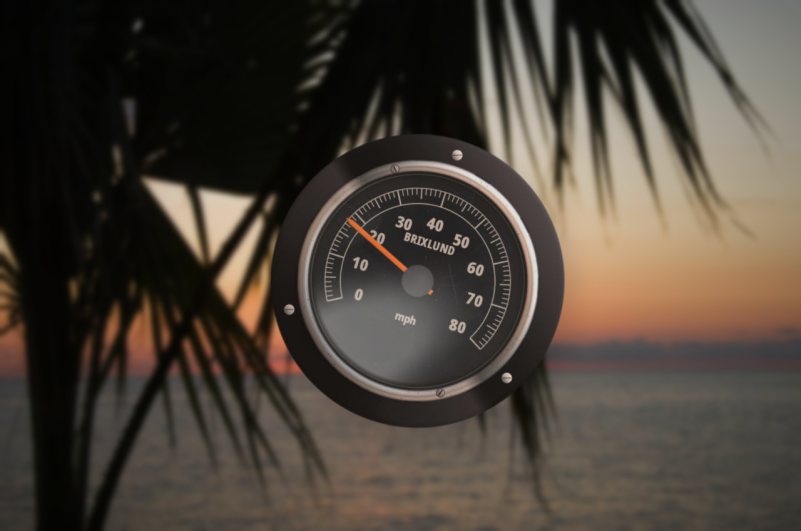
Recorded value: {"value": 18, "unit": "mph"}
